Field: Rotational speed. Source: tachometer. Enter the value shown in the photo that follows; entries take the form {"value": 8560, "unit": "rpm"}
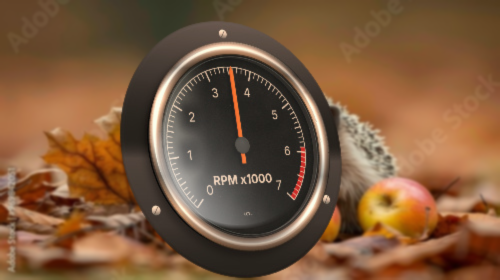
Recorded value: {"value": 3500, "unit": "rpm"}
